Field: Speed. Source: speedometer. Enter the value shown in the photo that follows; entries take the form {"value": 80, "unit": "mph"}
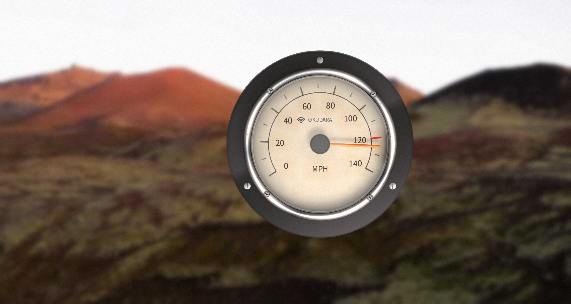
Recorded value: {"value": 125, "unit": "mph"}
